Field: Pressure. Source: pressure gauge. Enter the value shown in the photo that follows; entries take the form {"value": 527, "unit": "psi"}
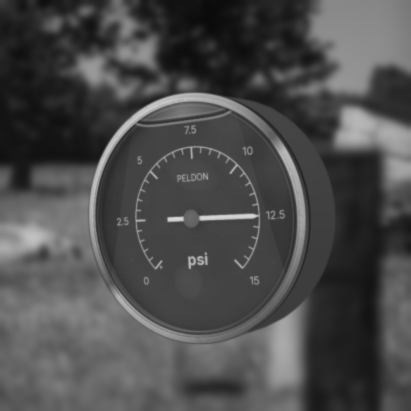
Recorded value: {"value": 12.5, "unit": "psi"}
